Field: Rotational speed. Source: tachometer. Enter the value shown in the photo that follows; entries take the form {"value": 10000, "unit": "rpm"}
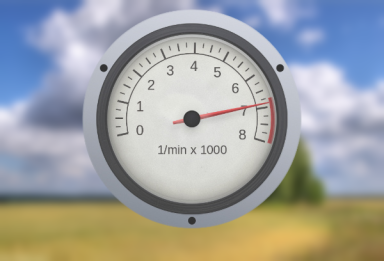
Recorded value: {"value": 6875, "unit": "rpm"}
